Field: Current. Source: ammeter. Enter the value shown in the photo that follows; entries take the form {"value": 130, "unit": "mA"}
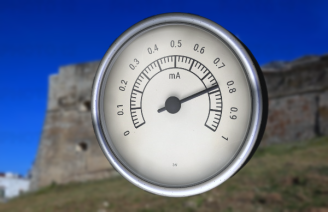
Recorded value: {"value": 0.78, "unit": "mA"}
